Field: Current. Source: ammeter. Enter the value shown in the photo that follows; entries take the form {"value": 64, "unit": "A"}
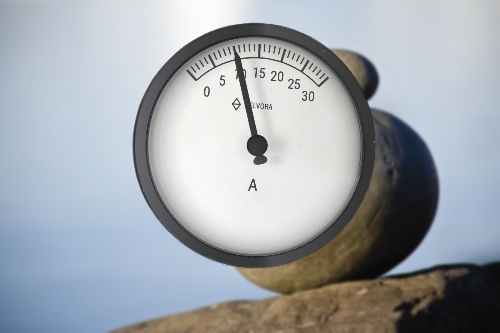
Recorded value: {"value": 10, "unit": "A"}
